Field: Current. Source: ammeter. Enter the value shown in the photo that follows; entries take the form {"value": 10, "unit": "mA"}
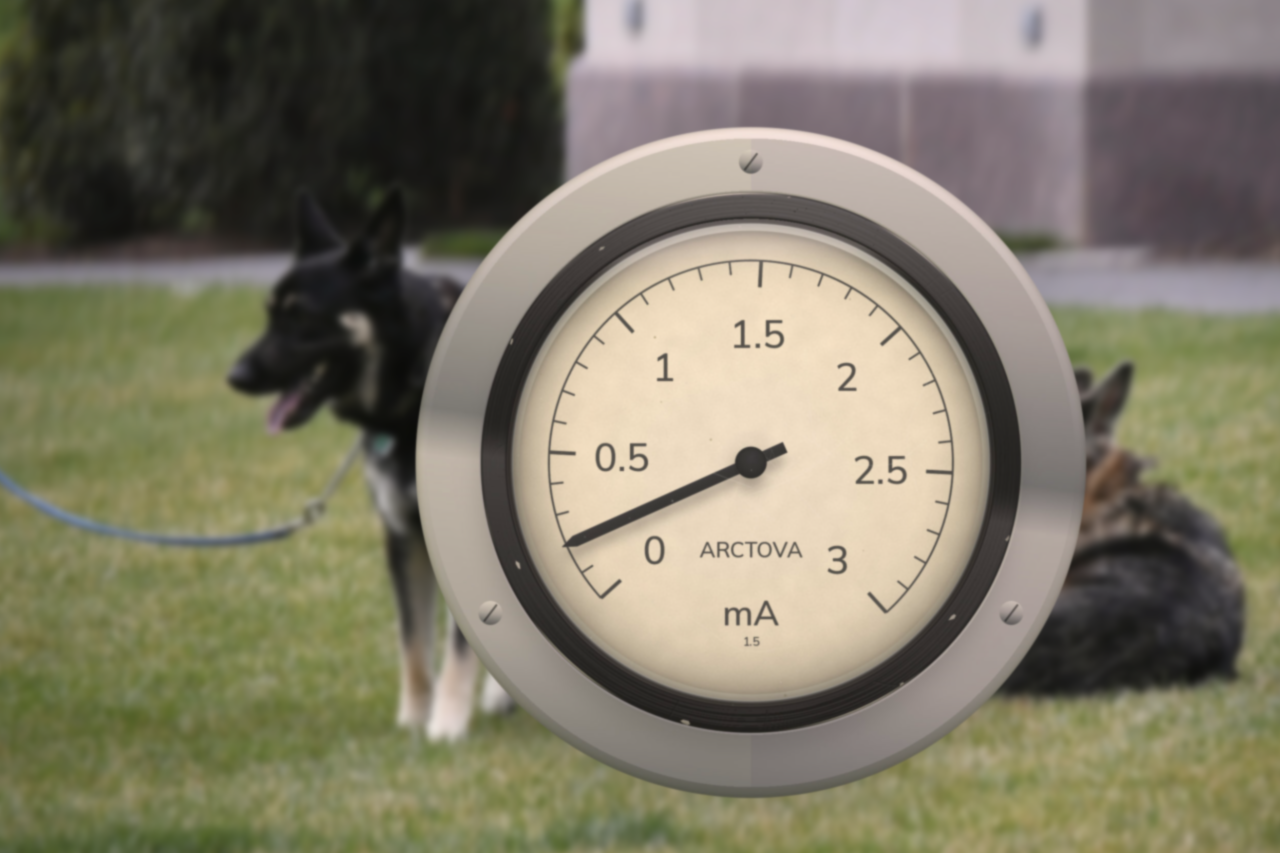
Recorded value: {"value": 0.2, "unit": "mA"}
